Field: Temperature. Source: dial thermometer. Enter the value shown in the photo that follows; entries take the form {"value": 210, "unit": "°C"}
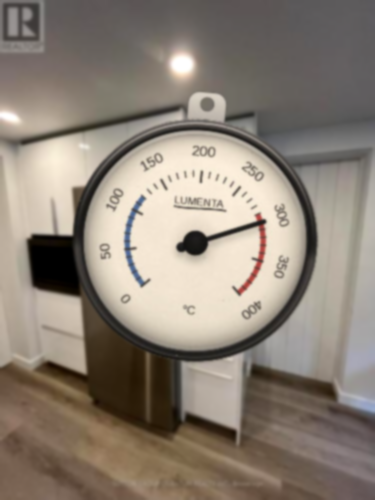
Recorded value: {"value": 300, "unit": "°C"}
